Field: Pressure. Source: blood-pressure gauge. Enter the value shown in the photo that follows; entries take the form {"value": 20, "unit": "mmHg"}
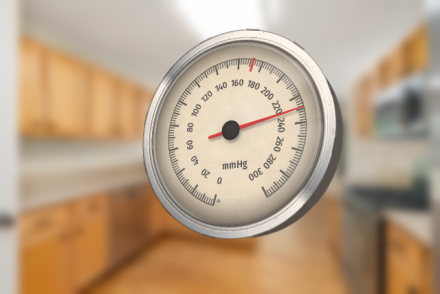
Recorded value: {"value": 230, "unit": "mmHg"}
